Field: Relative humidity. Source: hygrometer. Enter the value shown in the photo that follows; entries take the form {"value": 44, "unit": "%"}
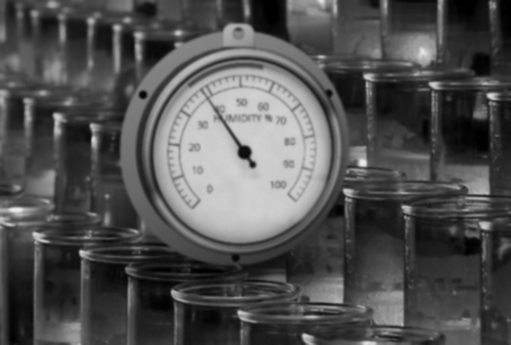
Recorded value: {"value": 38, "unit": "%"}
